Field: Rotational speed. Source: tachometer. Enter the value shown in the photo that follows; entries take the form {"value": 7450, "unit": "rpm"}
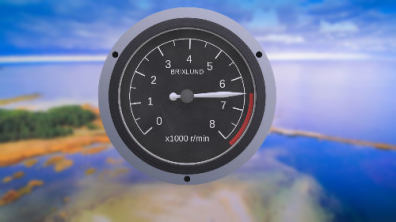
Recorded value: {"value": 6500, "unit": "rpm"}
